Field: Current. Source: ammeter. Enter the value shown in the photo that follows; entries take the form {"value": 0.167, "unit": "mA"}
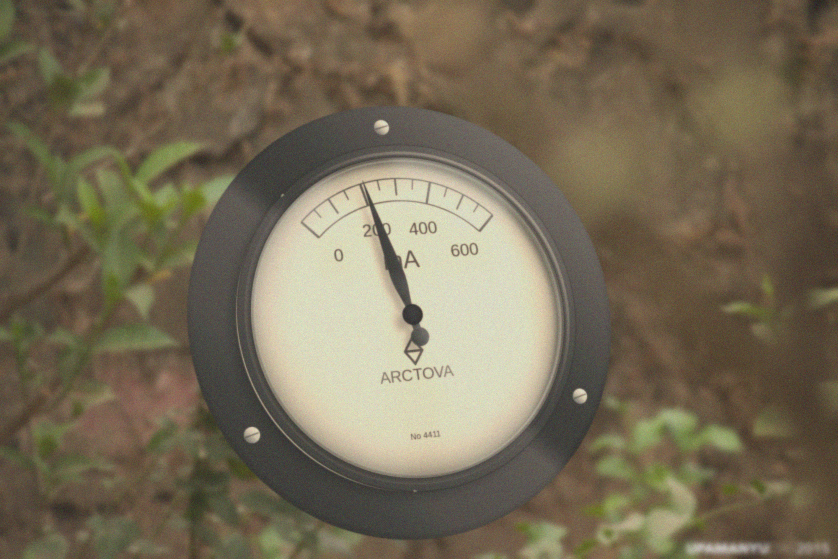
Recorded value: {"value": 200, "unit": "mA"}
